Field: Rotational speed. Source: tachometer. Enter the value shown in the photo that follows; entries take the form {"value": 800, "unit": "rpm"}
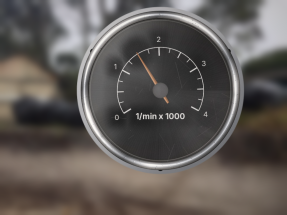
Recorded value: {"value": 1500, "unit": "rpm"}
